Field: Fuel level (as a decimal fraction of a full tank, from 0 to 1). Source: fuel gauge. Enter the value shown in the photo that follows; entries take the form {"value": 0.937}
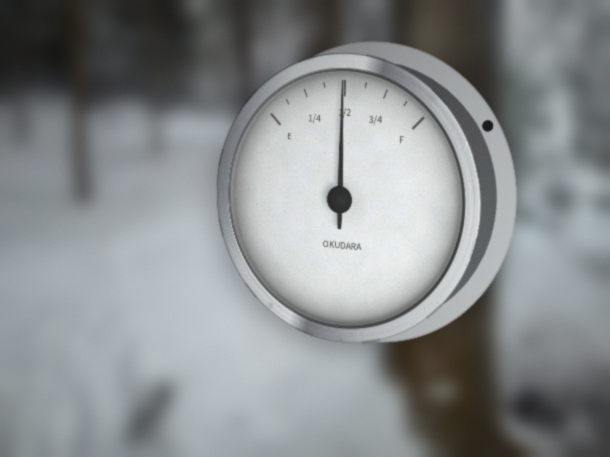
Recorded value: {"value": 0.5}
